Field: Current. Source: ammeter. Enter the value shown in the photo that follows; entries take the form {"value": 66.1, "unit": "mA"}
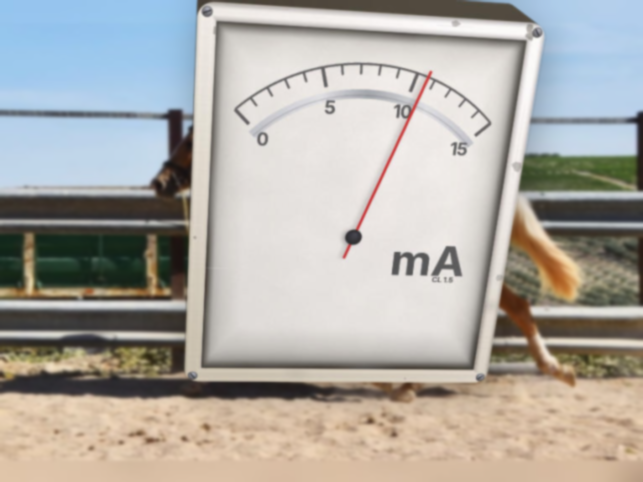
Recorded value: {"value": 10.5, "unit": "mA"}
